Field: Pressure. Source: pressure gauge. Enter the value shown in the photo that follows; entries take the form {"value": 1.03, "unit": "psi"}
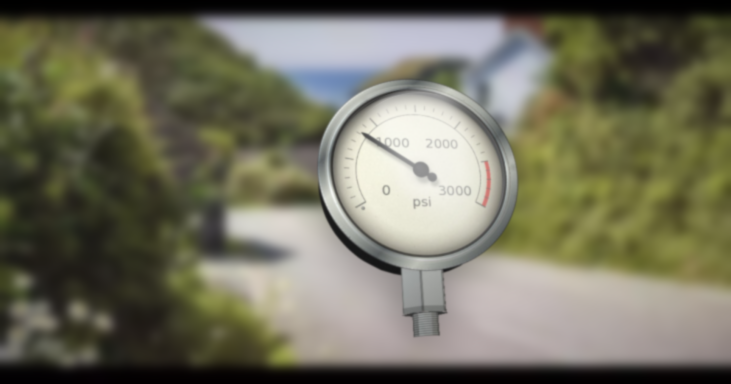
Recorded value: {"value": 800, "unit": "psi"}
